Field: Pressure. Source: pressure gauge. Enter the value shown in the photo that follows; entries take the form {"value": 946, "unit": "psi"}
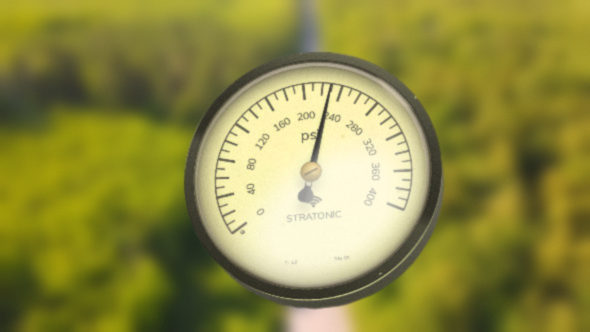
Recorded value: {"value": 230, "unit": "psi"}
